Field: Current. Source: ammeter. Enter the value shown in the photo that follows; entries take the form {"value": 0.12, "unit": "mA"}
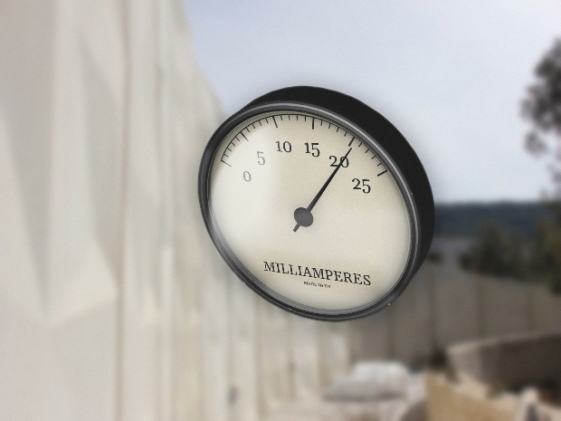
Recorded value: {"value": 20.5, "unit": "mA"}
